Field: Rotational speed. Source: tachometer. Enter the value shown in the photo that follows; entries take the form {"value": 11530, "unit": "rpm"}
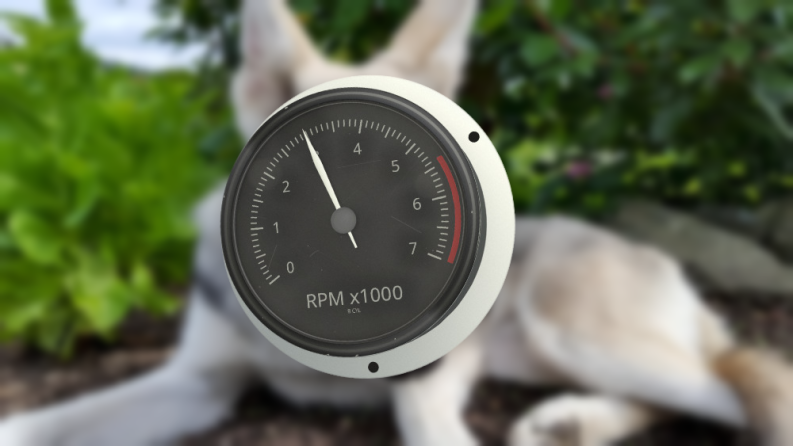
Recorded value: {"value": 3000, "unit": "rpm"}
